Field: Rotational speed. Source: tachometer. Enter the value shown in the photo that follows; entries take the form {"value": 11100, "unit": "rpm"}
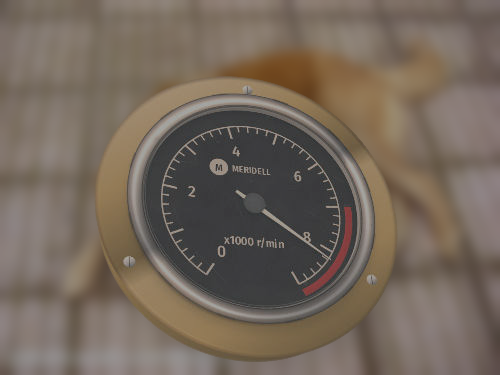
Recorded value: {"value": 8200, "unit": "rpm"}
